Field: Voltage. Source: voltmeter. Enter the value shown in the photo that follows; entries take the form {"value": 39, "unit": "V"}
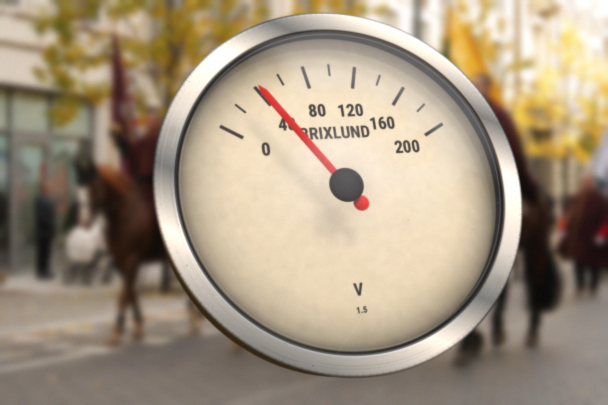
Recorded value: {"value": 40, "unit": "V"}
